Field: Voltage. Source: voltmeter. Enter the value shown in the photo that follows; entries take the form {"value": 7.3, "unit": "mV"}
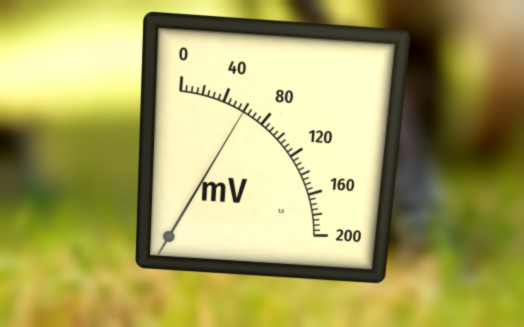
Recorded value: {"value": 60, "unit": "mV"}
